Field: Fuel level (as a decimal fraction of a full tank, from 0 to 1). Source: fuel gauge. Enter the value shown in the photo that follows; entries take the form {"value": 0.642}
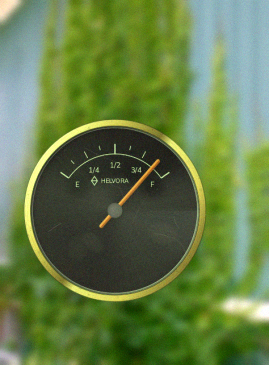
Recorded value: {"value": 0.875}
